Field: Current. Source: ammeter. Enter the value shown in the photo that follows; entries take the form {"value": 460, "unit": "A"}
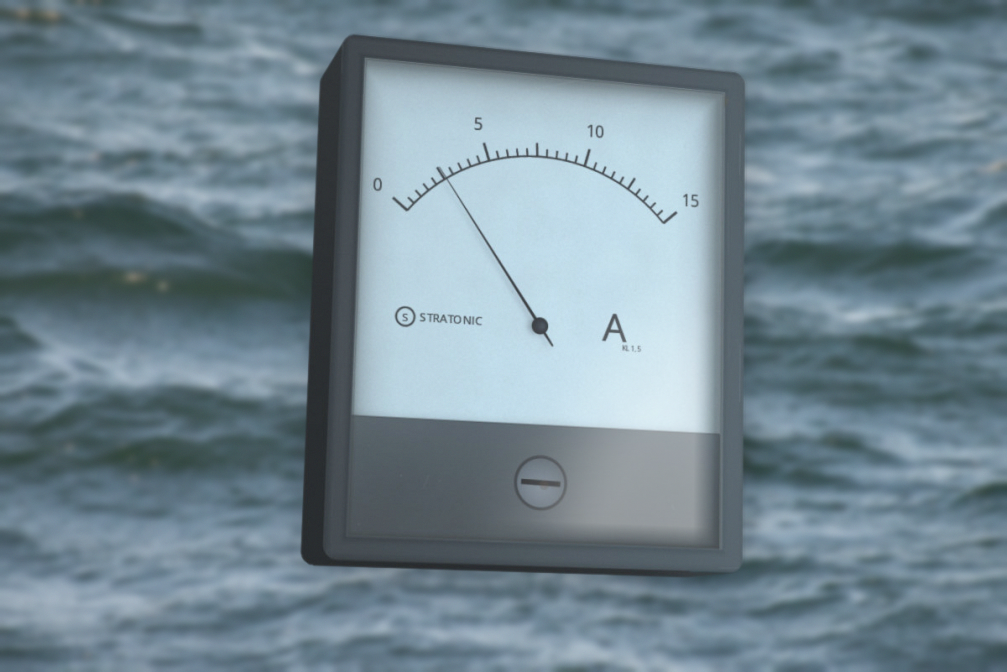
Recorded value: {"value": 2.5, "unit": "A"}
